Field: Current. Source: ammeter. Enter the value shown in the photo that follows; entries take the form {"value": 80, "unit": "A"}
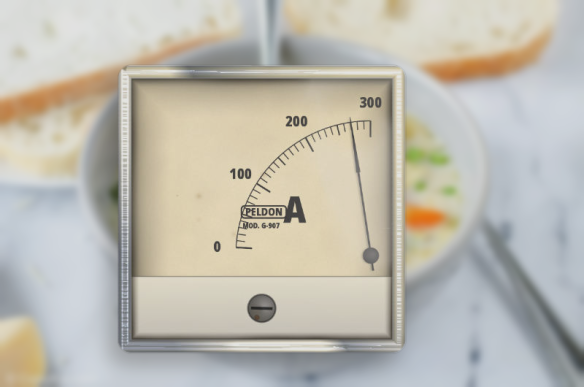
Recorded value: {"value": 270, "unit": "A"}
